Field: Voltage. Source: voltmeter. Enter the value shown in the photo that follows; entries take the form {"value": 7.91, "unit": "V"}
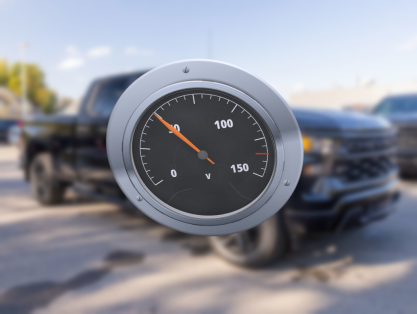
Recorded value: {"value": 50, "unit": "V"}
